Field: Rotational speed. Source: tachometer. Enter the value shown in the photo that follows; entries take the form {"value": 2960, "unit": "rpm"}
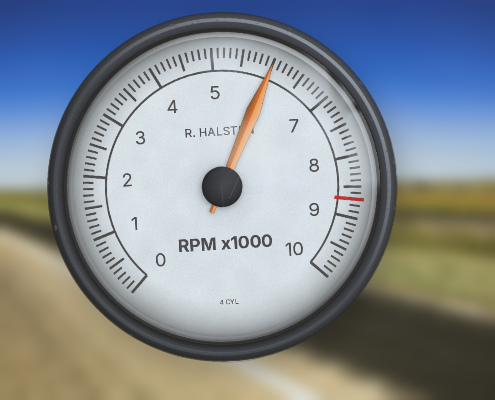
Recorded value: {"value": 6000, "unit": "rpm"}
